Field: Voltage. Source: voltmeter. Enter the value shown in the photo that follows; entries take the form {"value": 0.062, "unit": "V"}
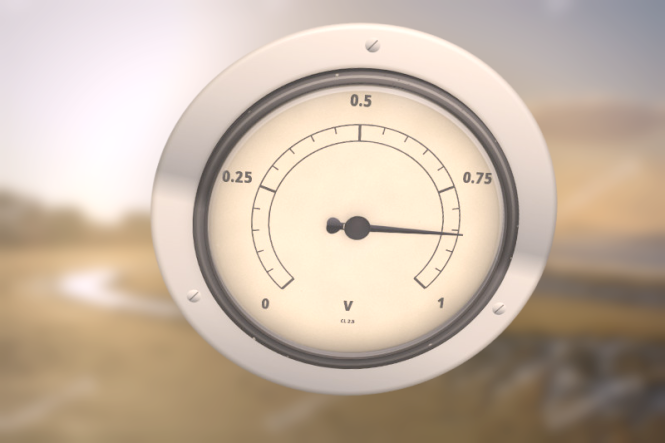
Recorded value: {"value": 0.85, "unit": "V"}
